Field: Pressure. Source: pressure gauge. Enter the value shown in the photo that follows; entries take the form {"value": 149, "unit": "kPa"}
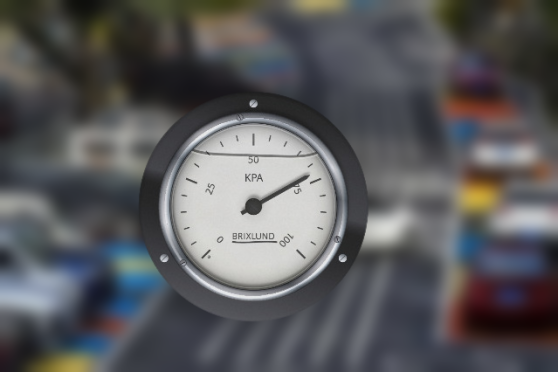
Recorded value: {"value": 72.5, "unit": "kPa"}
